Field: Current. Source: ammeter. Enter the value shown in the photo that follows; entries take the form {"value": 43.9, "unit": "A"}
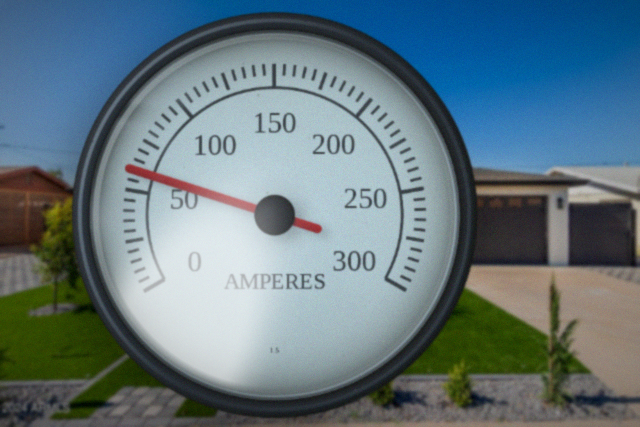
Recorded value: {"value": 60, "unit": "A"}
